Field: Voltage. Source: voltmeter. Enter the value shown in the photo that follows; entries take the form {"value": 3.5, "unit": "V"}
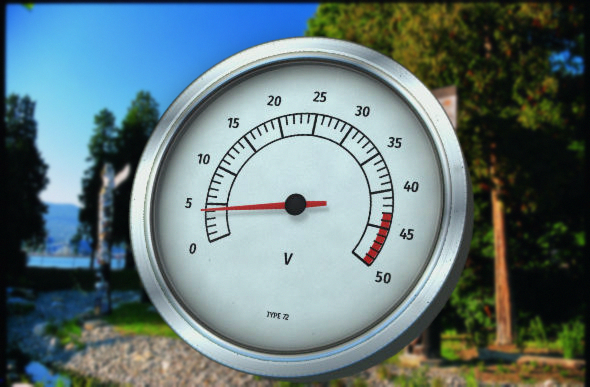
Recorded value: {"value": 4, "unit": "V"}
